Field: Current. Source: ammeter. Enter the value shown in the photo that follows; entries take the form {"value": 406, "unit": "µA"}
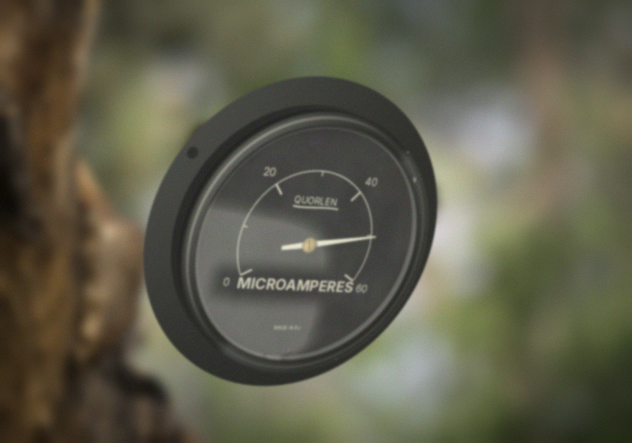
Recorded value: {"value": 50, "unit": "µA"}
